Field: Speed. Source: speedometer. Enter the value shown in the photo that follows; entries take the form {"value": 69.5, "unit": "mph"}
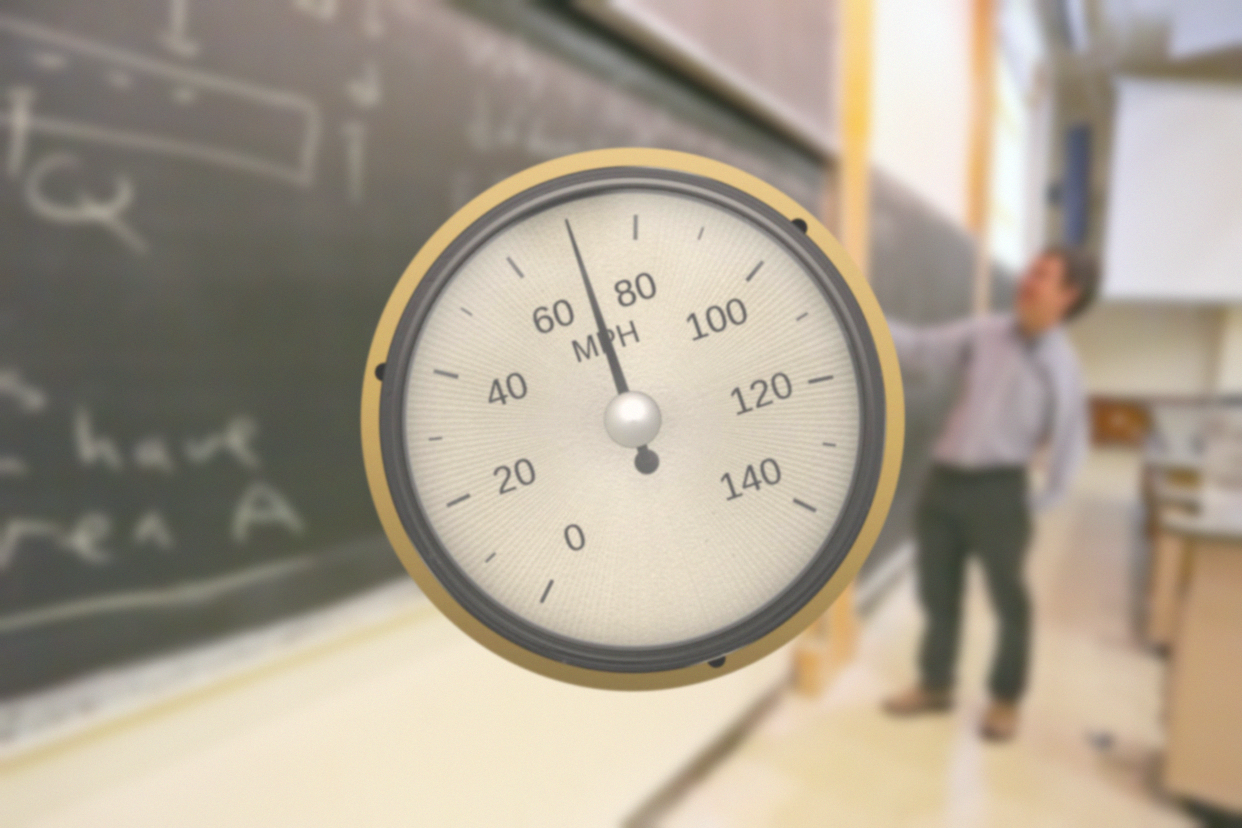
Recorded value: {"value": 70, "unit": "mph"}
